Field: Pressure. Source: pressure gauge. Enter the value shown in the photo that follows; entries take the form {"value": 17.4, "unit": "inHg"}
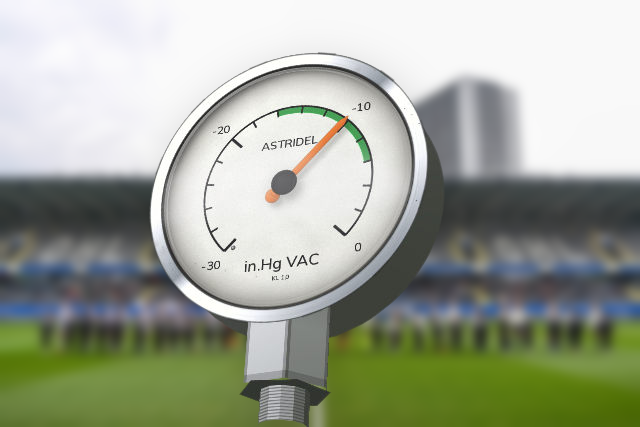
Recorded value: {"value": -10, "unit": "inHg"}
